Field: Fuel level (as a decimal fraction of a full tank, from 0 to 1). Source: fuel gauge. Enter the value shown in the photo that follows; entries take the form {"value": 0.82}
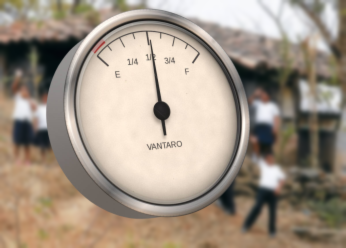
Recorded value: {"value": 0.5}
